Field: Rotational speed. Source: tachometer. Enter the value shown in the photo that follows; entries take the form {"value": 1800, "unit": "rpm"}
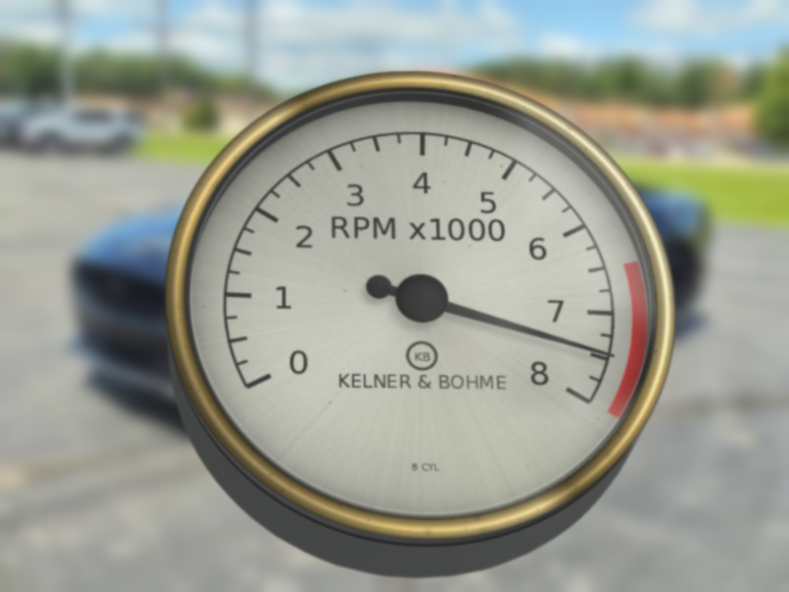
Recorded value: {"value": 7500, "unit": "rpm"}
